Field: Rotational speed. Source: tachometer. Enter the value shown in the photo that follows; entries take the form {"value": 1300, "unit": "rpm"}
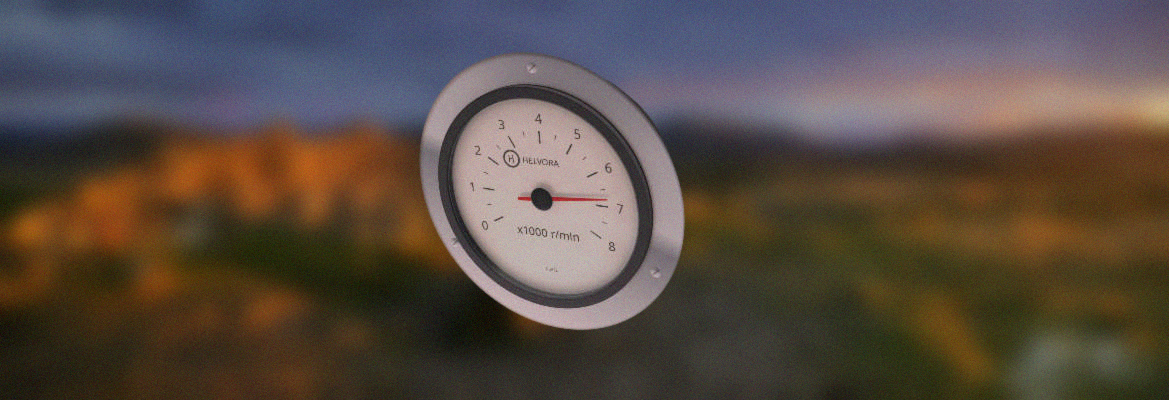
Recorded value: {"value": 6750, "unit": "rpm"}
